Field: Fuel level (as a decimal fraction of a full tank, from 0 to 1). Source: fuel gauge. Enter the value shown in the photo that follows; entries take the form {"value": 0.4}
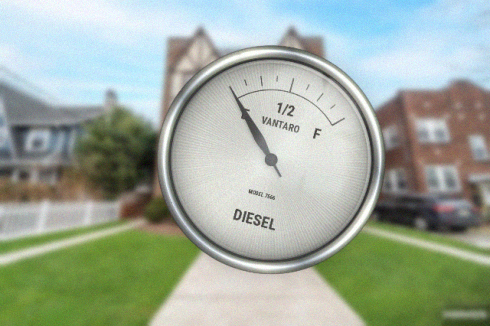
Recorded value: {"value": 0}
